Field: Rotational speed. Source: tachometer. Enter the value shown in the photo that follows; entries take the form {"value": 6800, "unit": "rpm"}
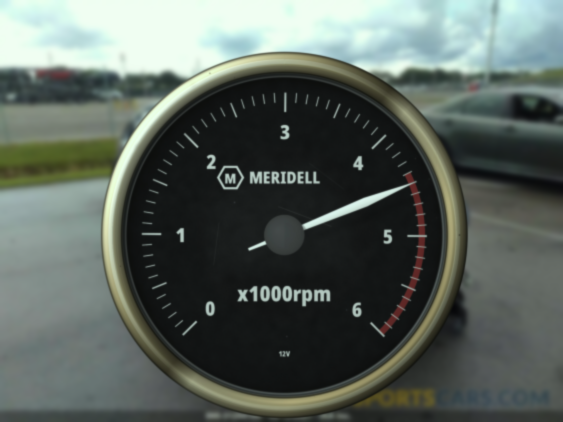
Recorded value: {"value": 4500, "unit": "rpm"}
